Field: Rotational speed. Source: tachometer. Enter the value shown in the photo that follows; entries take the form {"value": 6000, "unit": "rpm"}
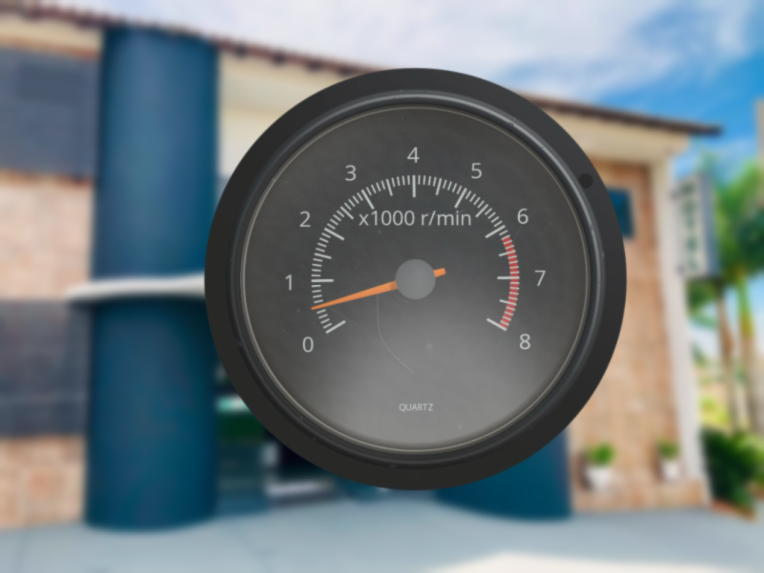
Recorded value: {"value": 500, "unit": "rpm"}
